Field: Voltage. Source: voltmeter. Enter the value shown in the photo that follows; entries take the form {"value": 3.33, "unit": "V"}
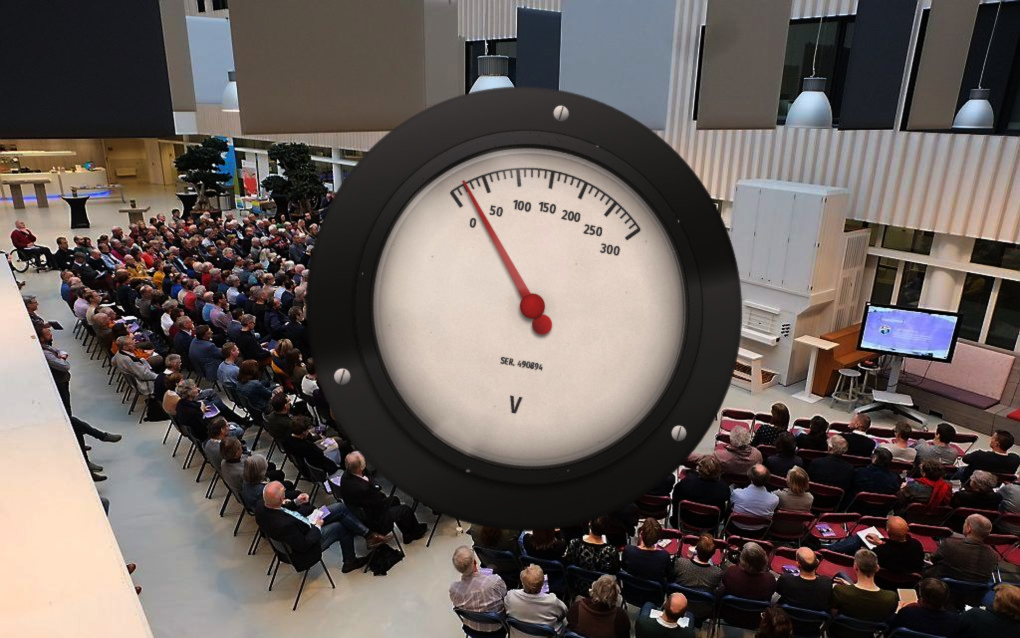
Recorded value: {"value": 20, "unit": "V"}
